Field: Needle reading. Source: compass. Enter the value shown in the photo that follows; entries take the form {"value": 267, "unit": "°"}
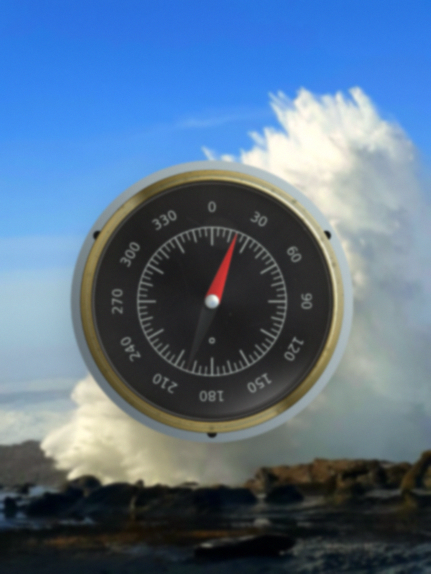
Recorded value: {"value": 20, "unit": "°"}
